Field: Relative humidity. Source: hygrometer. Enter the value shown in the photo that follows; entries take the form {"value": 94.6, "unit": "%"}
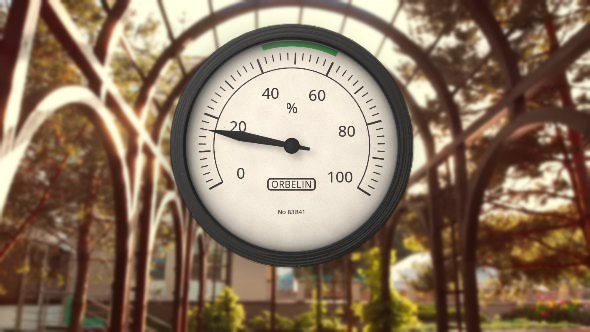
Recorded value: {"value": 16, "unit": "%"}
